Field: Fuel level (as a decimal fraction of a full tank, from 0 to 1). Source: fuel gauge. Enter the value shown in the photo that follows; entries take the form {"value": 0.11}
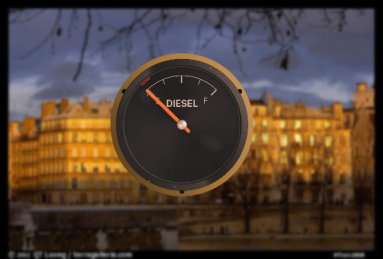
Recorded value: {"value": 0}
